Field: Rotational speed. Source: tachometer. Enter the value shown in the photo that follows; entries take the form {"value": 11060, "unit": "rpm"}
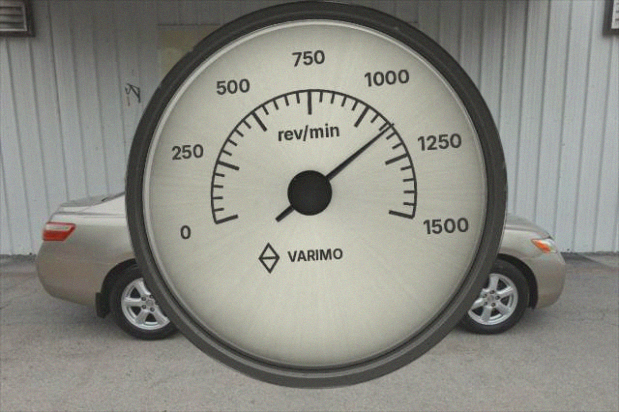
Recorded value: {"value": 1125, "unit": "rpm"}
